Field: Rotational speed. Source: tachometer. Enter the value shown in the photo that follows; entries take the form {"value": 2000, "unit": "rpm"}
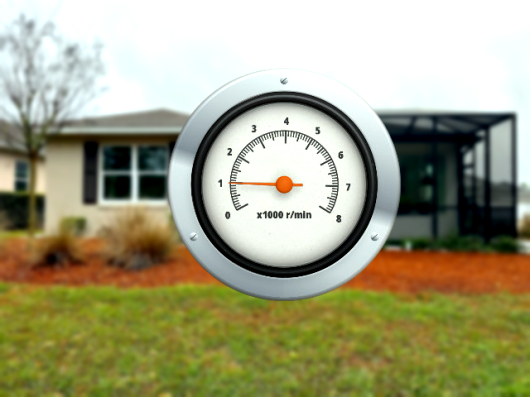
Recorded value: {"value": 1000, "unit": "rpm"}
